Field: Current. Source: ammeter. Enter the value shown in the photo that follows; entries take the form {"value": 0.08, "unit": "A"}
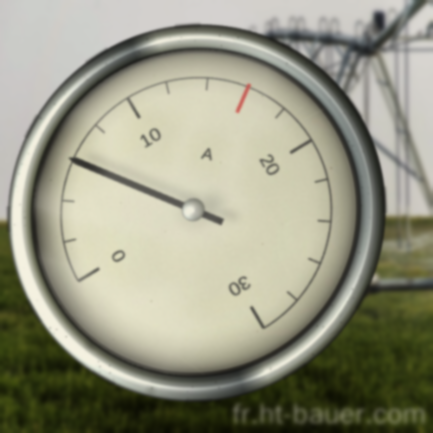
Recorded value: {"value": 6, "unit": "A"}
